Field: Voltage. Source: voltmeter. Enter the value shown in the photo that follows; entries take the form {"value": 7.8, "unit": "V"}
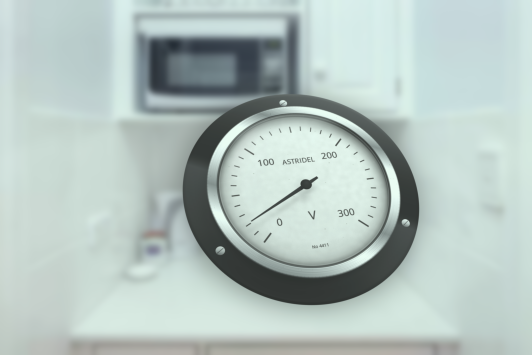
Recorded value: {"value": 20, "unit": "V"}
